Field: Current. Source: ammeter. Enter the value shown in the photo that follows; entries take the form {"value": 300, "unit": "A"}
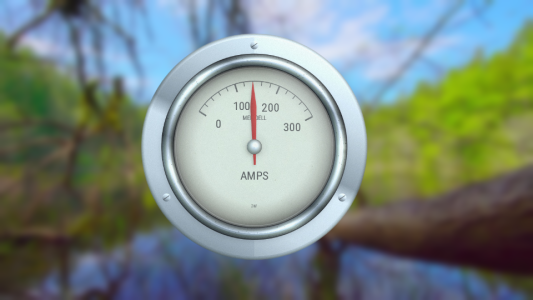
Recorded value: {"value": 140, "unit": "A"}
